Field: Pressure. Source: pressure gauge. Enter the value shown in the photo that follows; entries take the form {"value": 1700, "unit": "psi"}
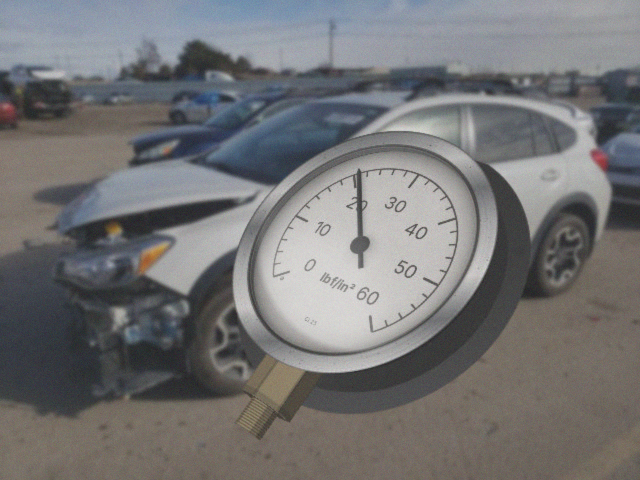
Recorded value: {"value": 21, "unit": "psi"}
